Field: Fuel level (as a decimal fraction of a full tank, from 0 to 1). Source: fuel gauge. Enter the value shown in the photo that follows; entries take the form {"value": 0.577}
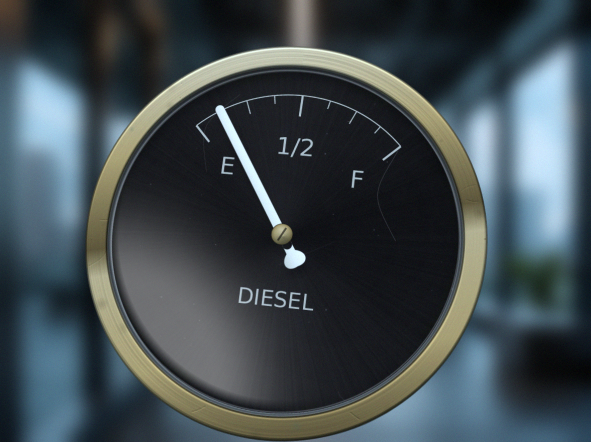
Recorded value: {"value": 0.125}
